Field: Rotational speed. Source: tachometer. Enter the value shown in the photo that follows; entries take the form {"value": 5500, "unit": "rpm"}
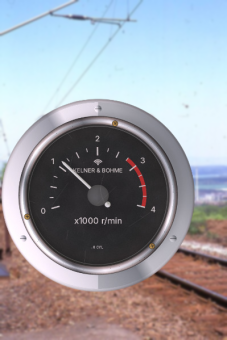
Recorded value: {"value": 1125, "unit": "rpm"}
